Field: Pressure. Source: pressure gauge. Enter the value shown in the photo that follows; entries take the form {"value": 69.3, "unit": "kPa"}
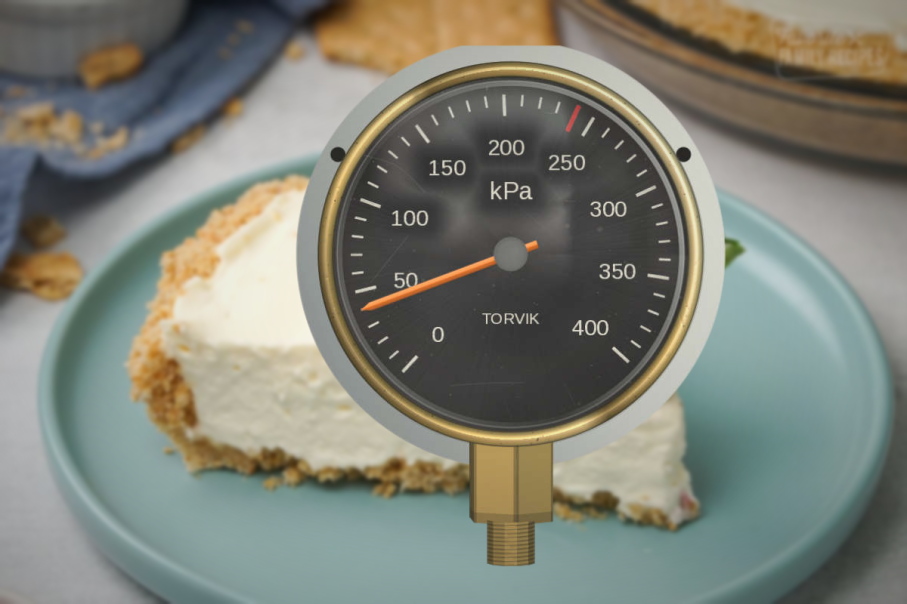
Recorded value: {"value": 40, "unit": "kPa"}
